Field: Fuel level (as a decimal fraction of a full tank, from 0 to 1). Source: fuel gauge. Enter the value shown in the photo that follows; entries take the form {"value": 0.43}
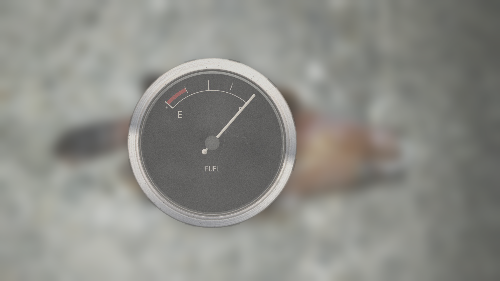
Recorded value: {"value": 1}
